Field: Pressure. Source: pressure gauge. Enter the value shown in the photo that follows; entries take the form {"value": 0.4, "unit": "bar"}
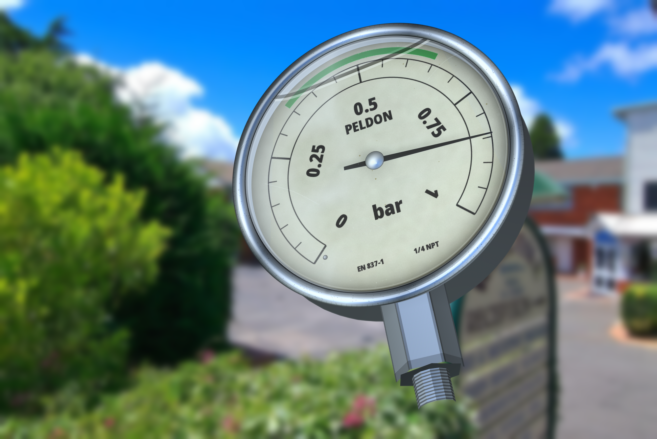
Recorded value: {"value": 0.85, "unit": "bar"}
